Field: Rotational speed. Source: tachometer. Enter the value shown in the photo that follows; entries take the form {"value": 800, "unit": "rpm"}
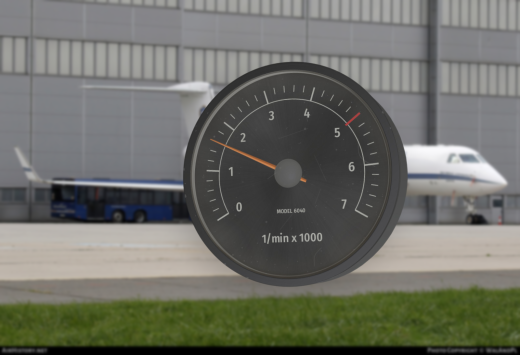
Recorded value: {"value": 1600, "unit": "rpm"}
